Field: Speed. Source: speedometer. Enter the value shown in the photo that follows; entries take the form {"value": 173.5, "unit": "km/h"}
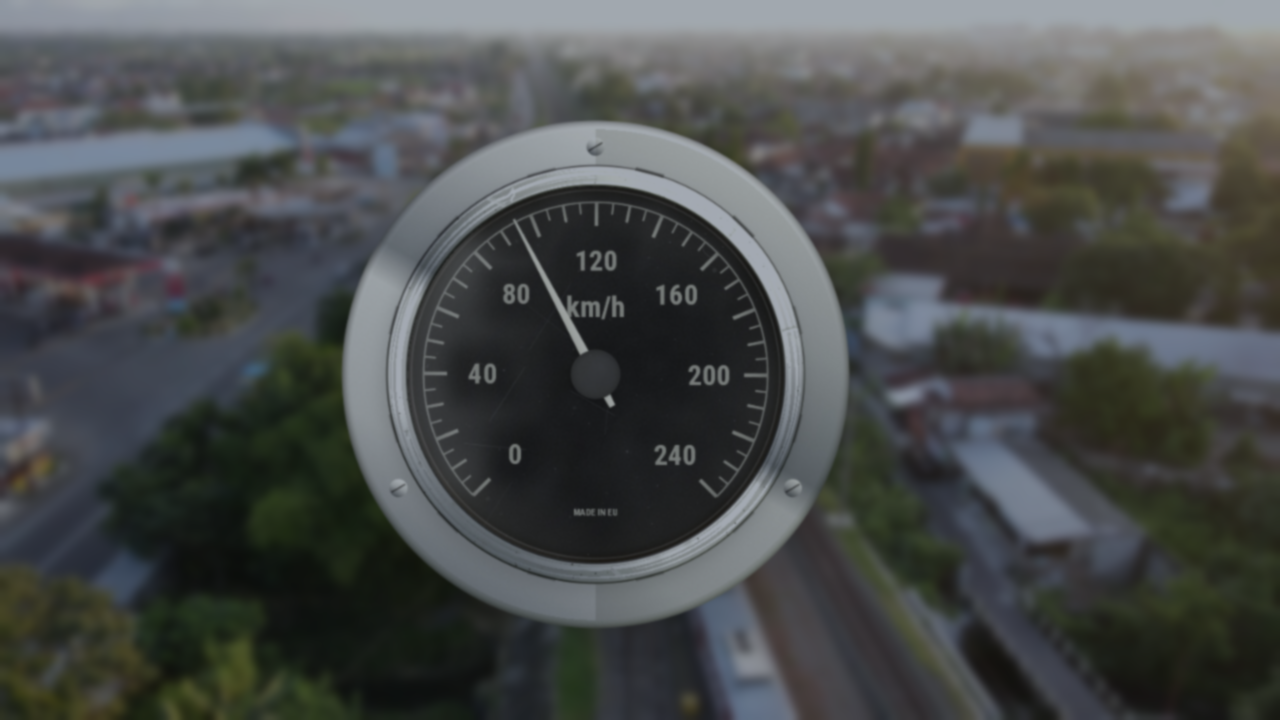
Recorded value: {"value": 95, "unit": "km/h"}
